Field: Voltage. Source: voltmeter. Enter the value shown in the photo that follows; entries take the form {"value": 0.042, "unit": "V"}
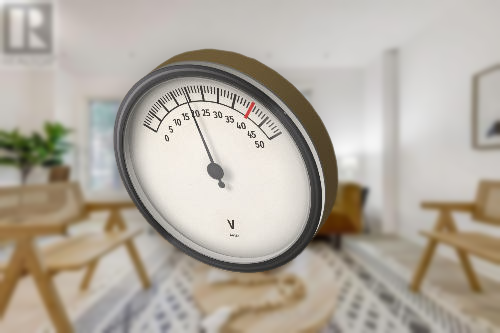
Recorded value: {"value": 20, "unit": "V"}
